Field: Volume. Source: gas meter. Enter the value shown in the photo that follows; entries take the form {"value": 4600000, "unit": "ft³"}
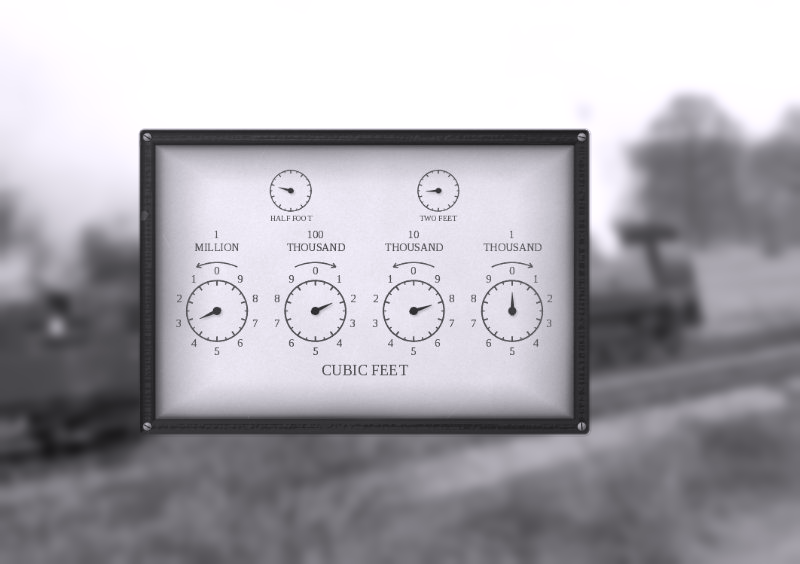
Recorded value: {"value": 318000, "unit": "ft³"}
